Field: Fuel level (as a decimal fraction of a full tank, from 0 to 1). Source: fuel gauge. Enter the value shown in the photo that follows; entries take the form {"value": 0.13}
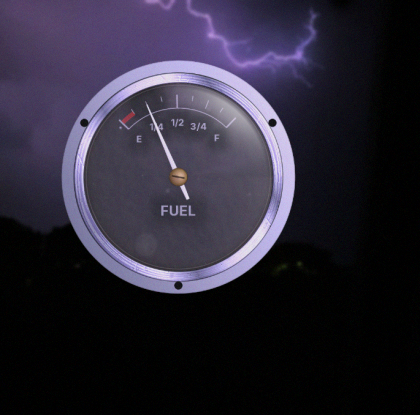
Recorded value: {"value": 0.25}
